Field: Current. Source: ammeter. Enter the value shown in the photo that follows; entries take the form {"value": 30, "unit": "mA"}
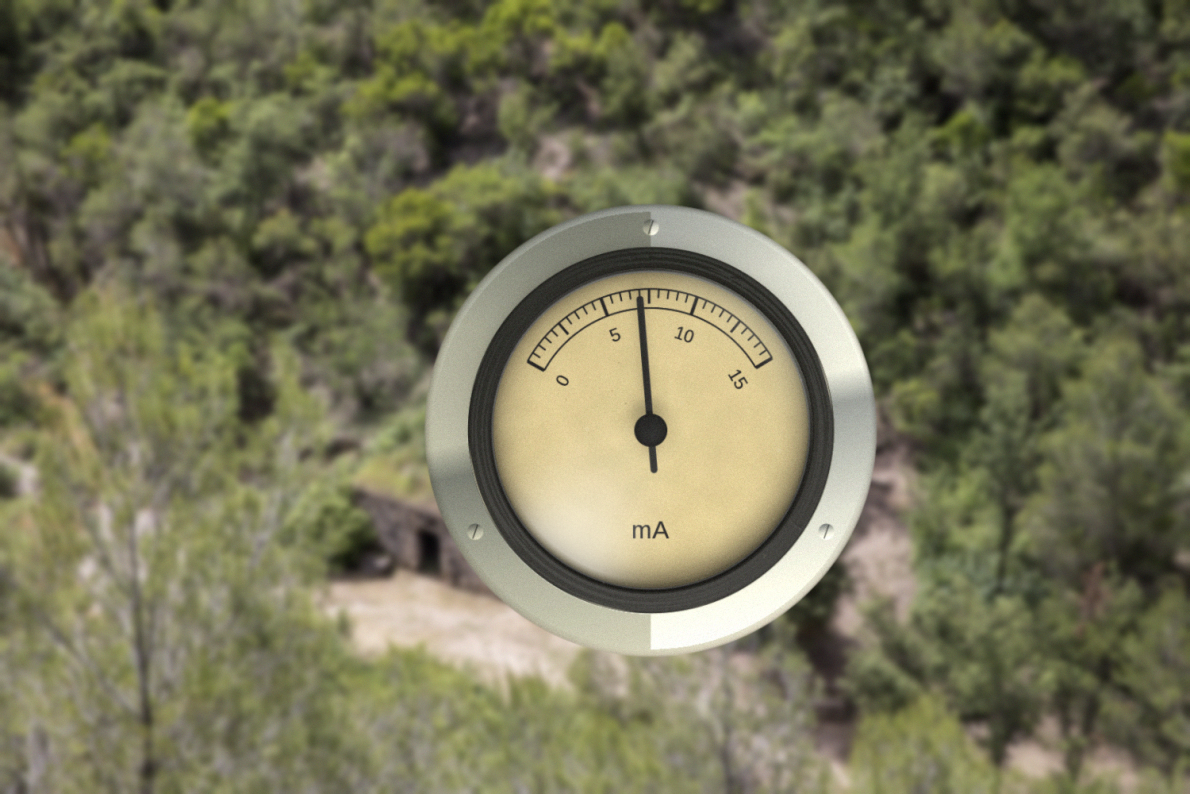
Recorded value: {"value": 7, "unit": "mA"}
